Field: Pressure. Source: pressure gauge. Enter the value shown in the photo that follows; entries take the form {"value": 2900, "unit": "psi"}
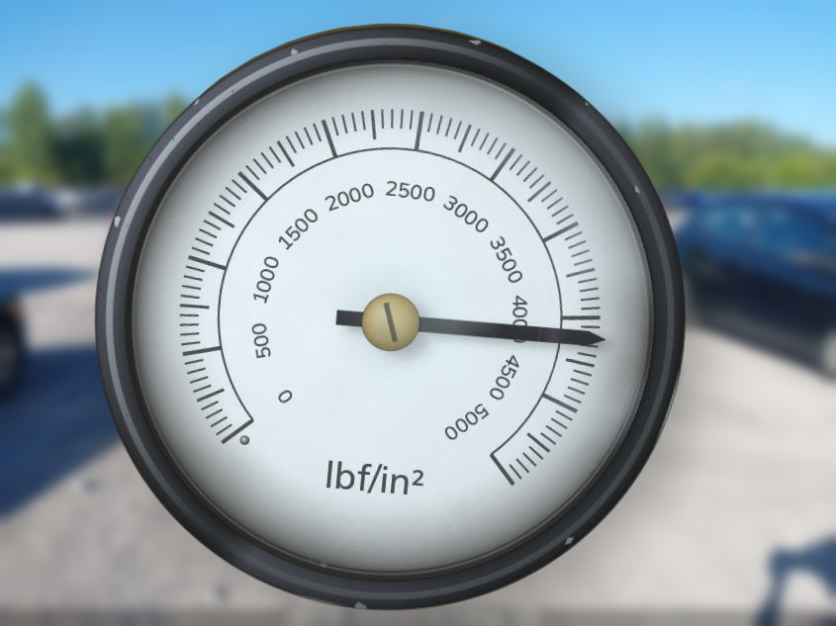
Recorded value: {"value": 4100, "unit": "psi"}
